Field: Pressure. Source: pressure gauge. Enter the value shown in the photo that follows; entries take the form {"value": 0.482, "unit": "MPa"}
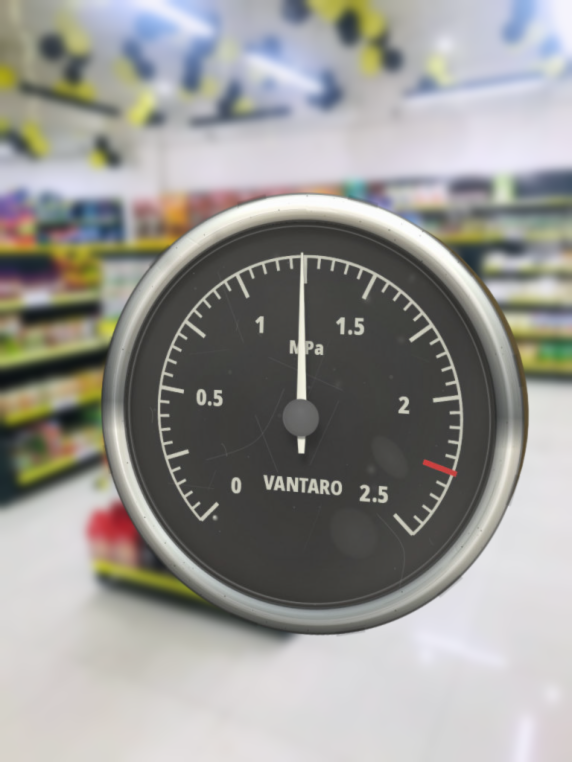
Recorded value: {"value": 1.25, "unit": "MPa"}
